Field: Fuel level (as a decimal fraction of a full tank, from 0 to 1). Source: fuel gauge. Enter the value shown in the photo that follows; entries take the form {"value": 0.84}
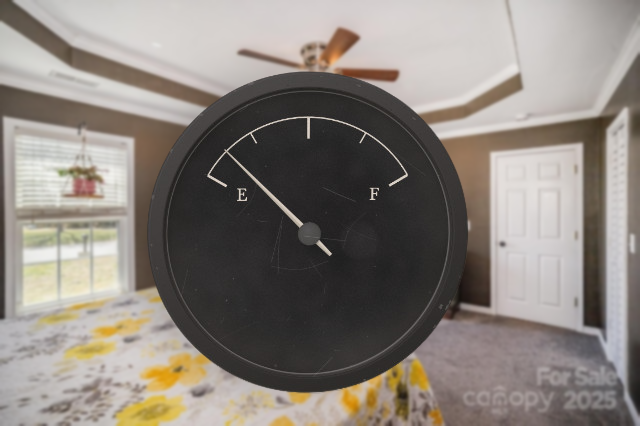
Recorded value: {"value": 0.125}
